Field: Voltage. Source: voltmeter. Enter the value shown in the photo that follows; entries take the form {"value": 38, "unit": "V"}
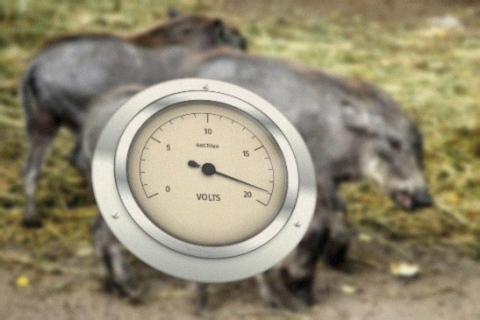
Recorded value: {"value": 19, "unit": "V"}
